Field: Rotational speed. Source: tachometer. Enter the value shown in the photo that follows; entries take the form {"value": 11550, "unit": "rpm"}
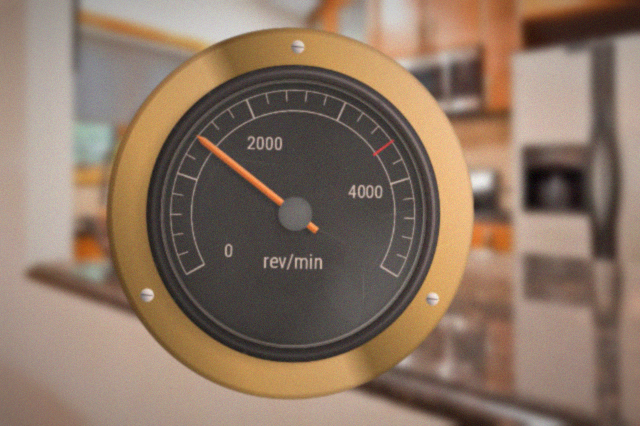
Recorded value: {"value": 1400, "unit": "rpm"}
